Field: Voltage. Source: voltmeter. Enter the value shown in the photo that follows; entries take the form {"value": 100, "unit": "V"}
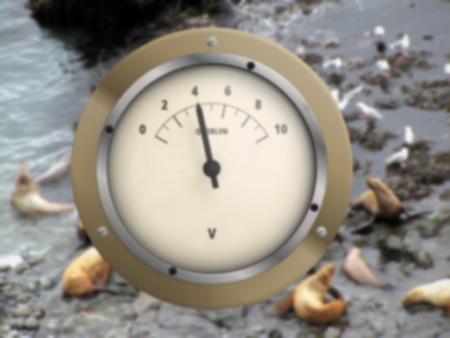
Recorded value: {"value": 4, "unit": "V"}
